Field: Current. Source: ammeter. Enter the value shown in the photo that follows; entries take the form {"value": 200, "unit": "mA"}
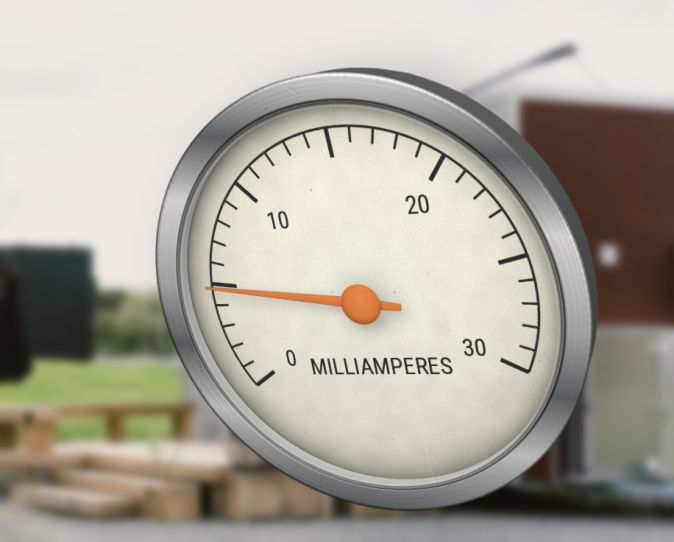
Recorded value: {"value": 5, "unit": "mA"}
